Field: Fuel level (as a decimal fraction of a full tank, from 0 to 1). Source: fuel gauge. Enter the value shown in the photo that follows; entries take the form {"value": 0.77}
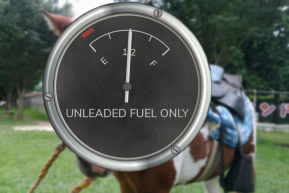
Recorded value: {"value": 0.5}
